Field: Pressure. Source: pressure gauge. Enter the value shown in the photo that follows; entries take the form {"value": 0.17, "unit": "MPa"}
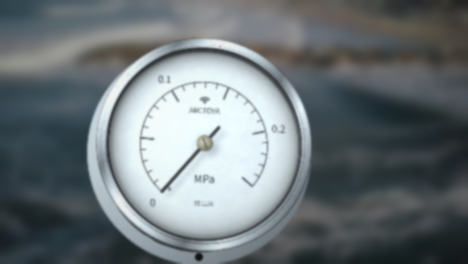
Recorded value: {"value": 0, "unit": "MPa"}
